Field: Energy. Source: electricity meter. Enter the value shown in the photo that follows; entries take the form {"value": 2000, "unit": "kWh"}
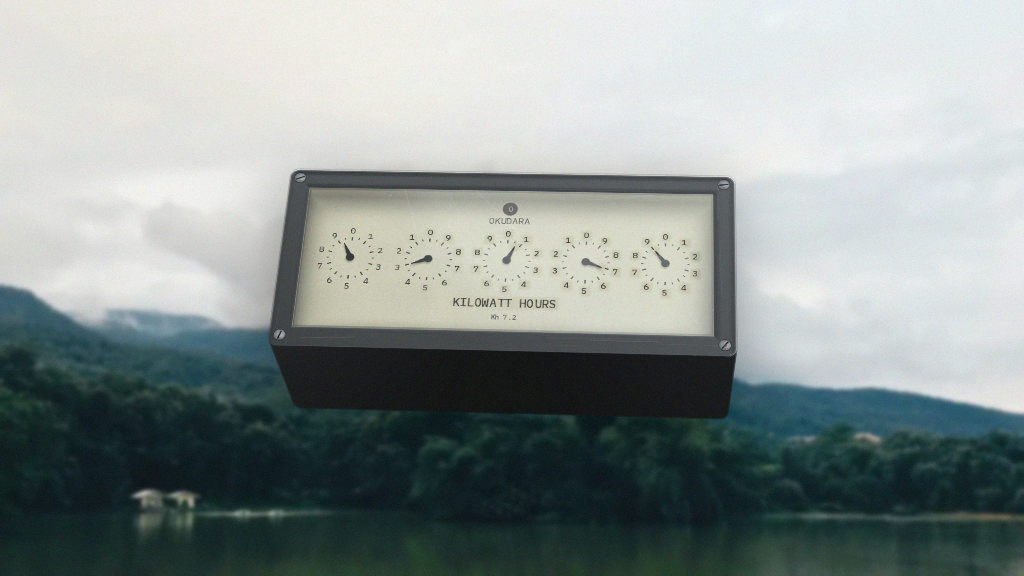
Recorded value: {"value": 93069, "unit": "kWh"}
